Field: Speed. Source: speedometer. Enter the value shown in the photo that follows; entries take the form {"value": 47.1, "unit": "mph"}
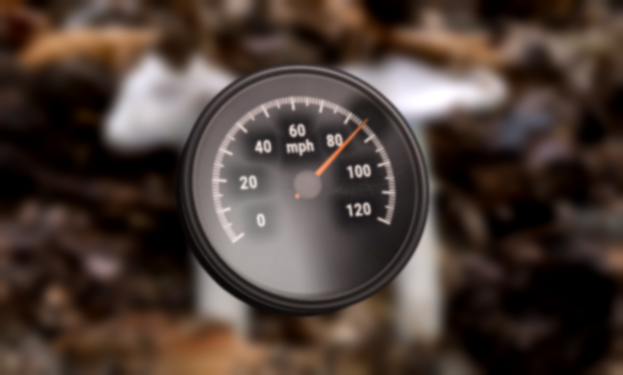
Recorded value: {"value": 85, "unit": "mph"}
